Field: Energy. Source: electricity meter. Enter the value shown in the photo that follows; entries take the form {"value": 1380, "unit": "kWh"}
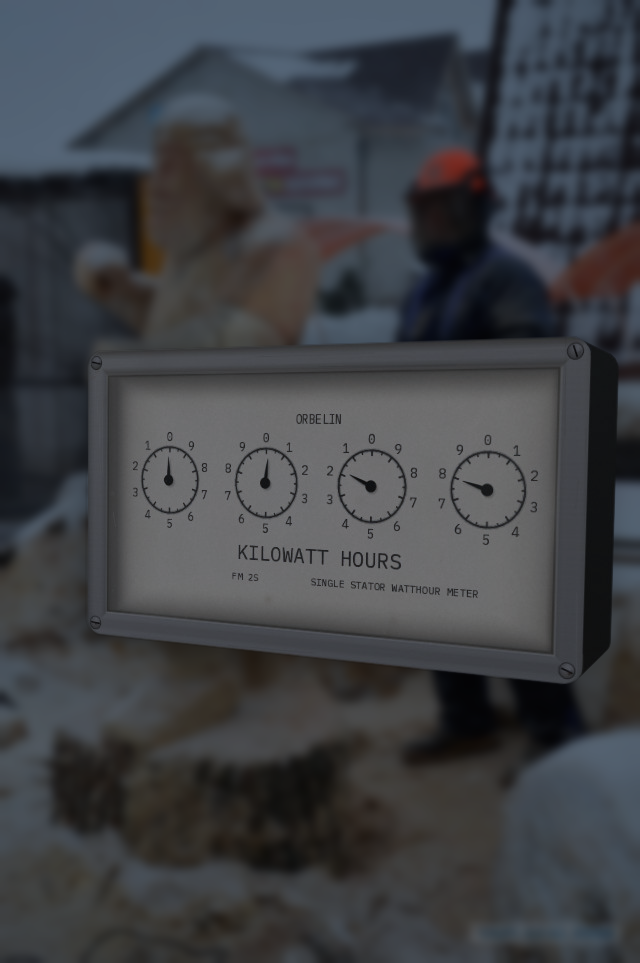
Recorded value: {"value": 18, "unit": "kWh"}
